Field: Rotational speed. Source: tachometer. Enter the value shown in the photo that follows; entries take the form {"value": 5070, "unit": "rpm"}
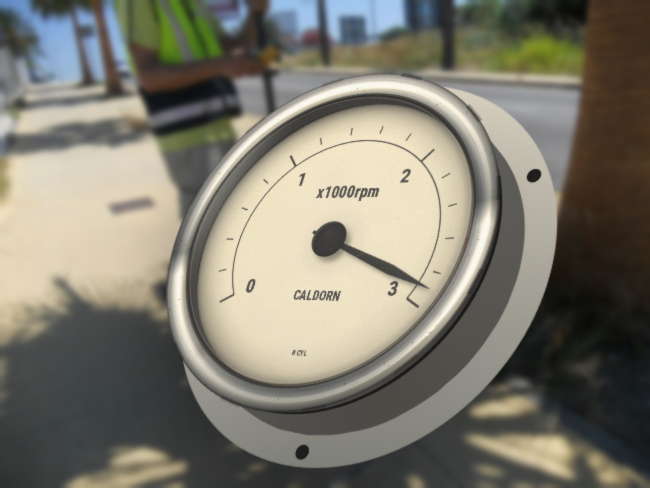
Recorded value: {"value": 2900, "unit": "rpm"}
